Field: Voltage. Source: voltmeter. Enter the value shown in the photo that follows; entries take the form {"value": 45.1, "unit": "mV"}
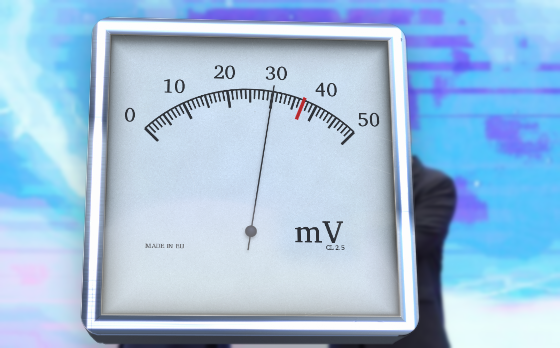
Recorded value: {"value": 30, "unit": "mV"}
